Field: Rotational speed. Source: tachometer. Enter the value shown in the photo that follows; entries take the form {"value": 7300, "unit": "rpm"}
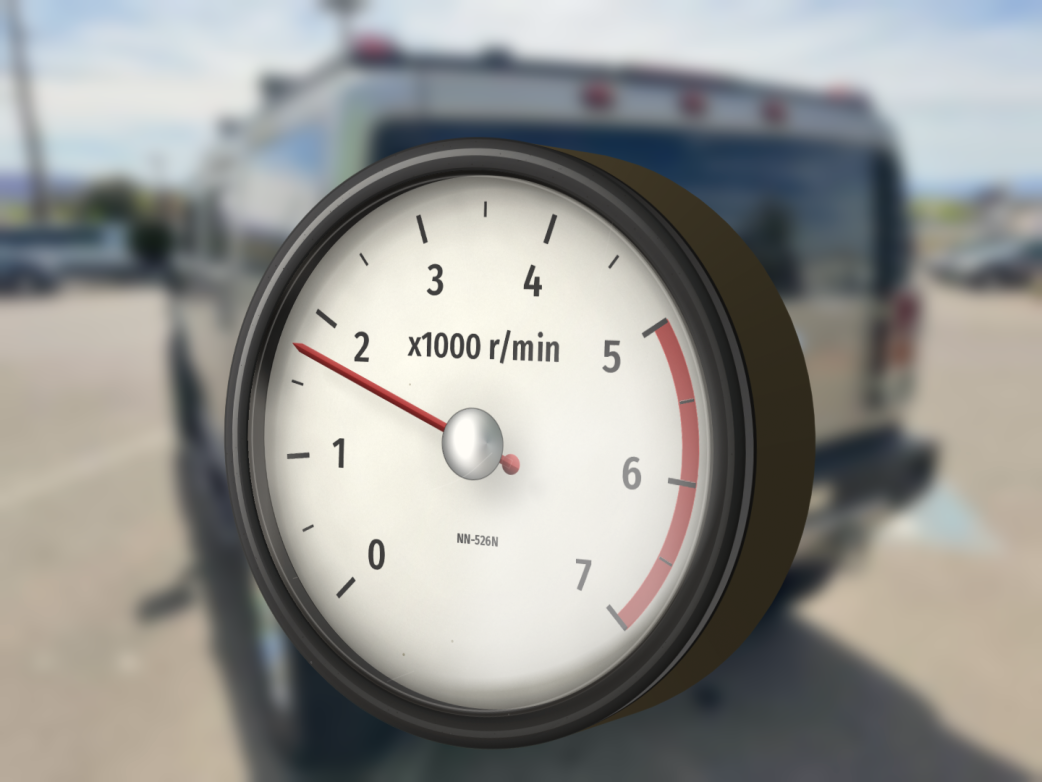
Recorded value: {"value": 1750, "unit": "rpm"}
